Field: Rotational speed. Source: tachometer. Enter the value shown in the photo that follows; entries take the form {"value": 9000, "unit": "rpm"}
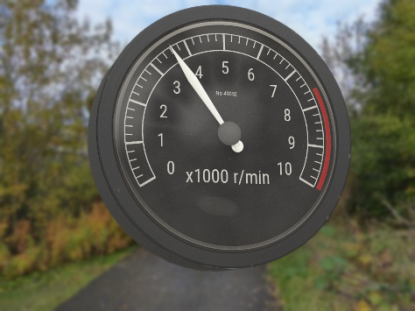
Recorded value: {"value": 3600, "unit": "rpm"}
